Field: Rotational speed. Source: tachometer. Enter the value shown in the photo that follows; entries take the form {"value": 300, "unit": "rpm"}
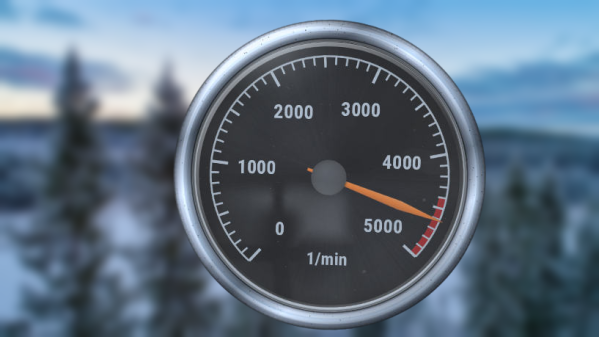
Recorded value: {"value": 4600, "unit": "rpm"}
